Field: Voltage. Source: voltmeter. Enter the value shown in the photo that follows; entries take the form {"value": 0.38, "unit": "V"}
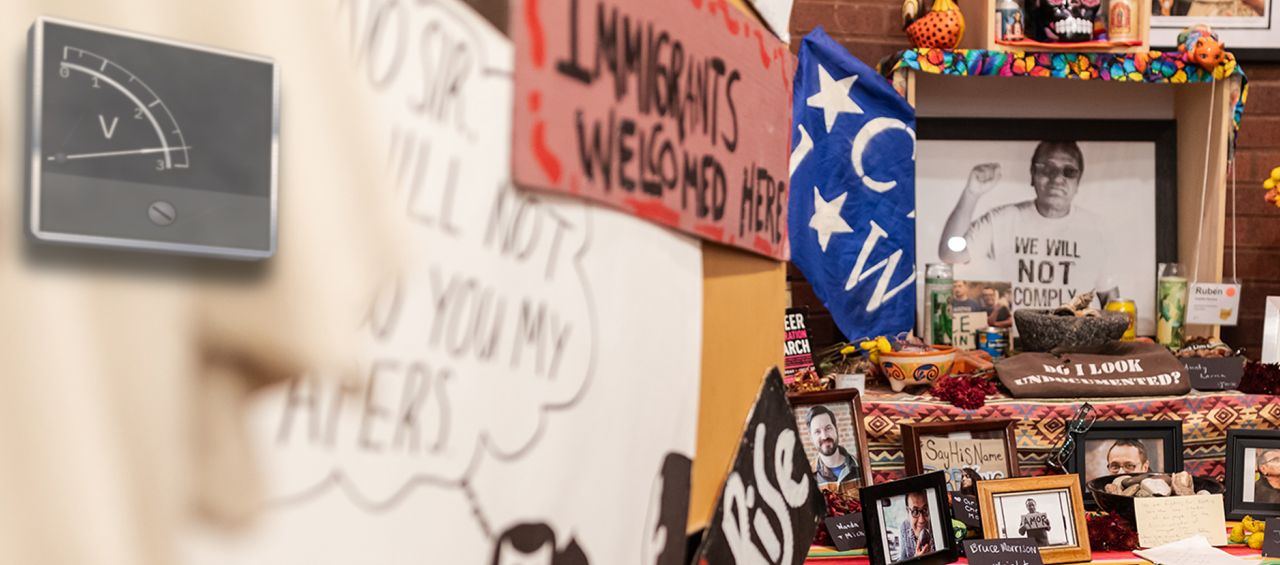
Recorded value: {"value": 2.75, "unit": "V"}
